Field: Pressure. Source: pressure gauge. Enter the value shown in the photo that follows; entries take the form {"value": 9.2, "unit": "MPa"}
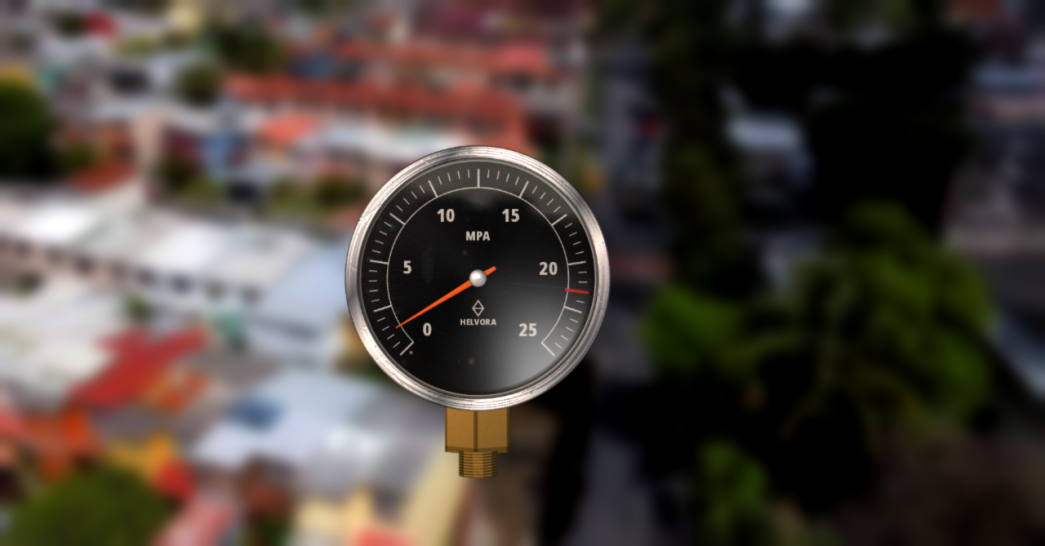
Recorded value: {"value": 1.25, "unit": "MPa"}
